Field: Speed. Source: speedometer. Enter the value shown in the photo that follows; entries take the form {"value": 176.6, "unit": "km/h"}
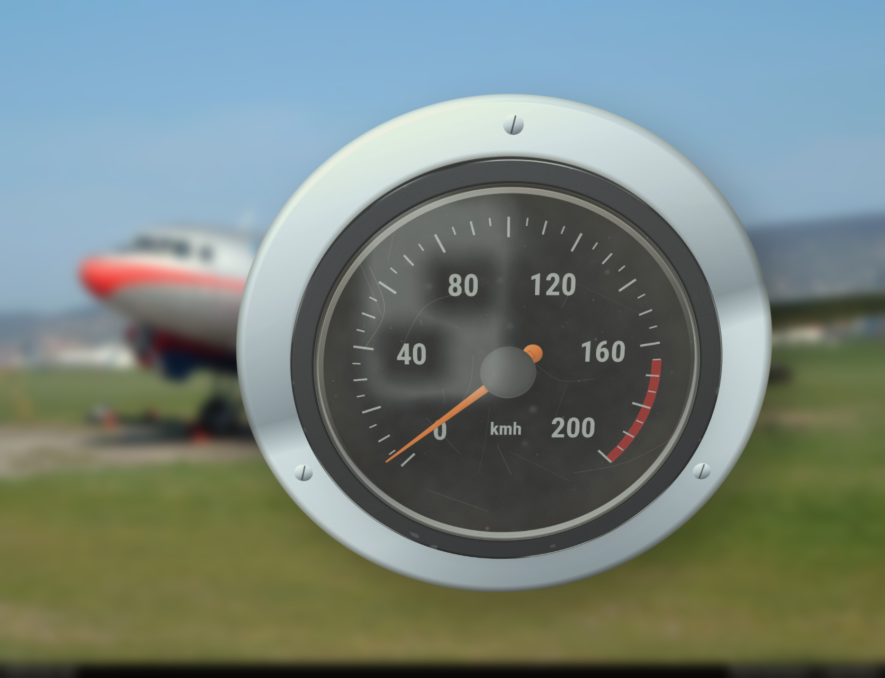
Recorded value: {"value": 5, "unit": "km/h"}
